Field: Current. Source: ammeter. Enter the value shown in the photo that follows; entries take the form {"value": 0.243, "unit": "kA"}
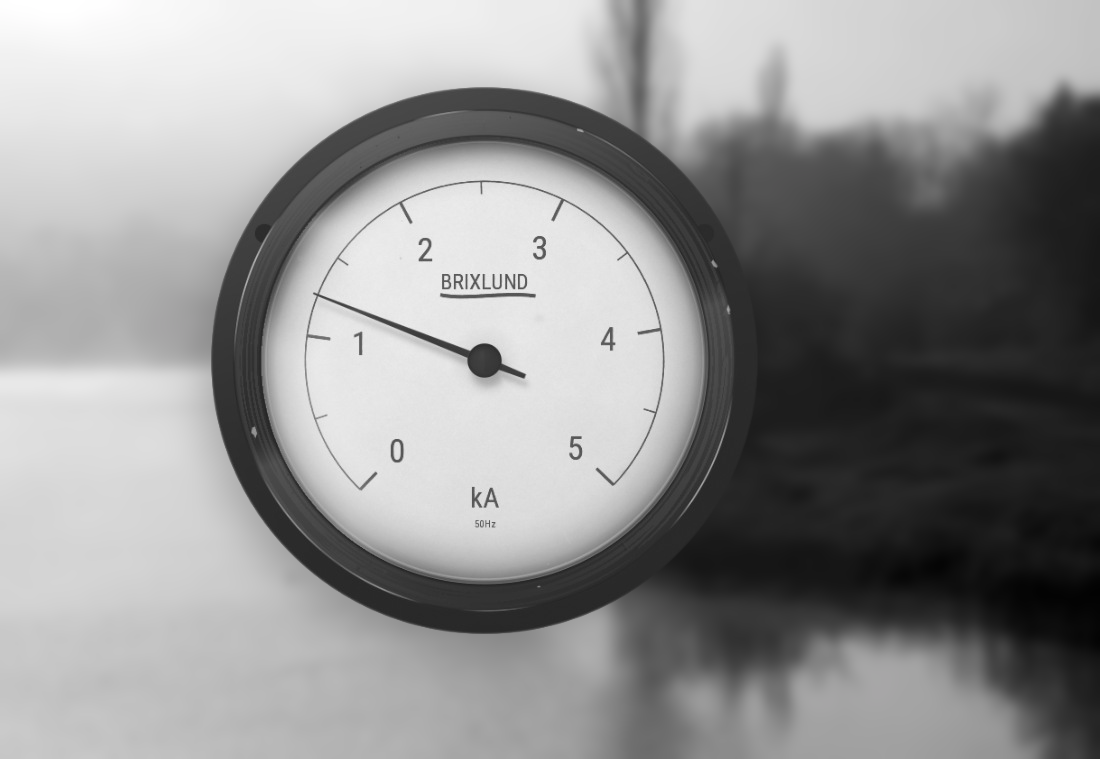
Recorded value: {"value": 1.25, "unit": "kA"}
